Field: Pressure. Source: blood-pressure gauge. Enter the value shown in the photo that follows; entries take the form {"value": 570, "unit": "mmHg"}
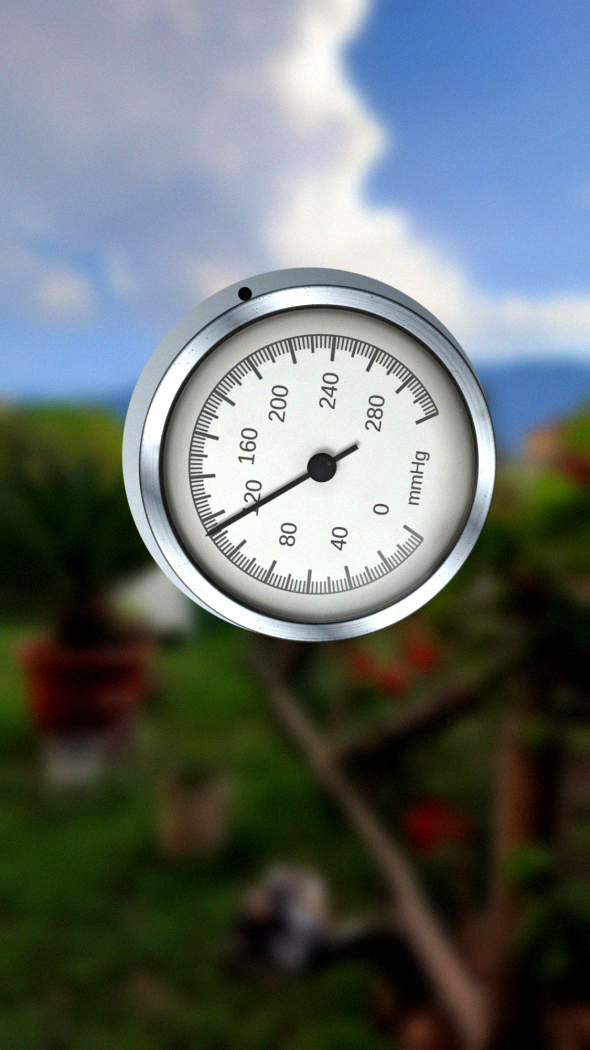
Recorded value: {"value": 114, "unit": "mmHg"}
